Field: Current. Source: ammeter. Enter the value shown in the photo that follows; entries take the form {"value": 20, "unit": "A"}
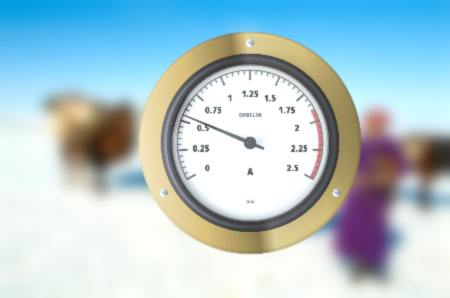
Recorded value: {"value": 0.55, "unit": "A"}
